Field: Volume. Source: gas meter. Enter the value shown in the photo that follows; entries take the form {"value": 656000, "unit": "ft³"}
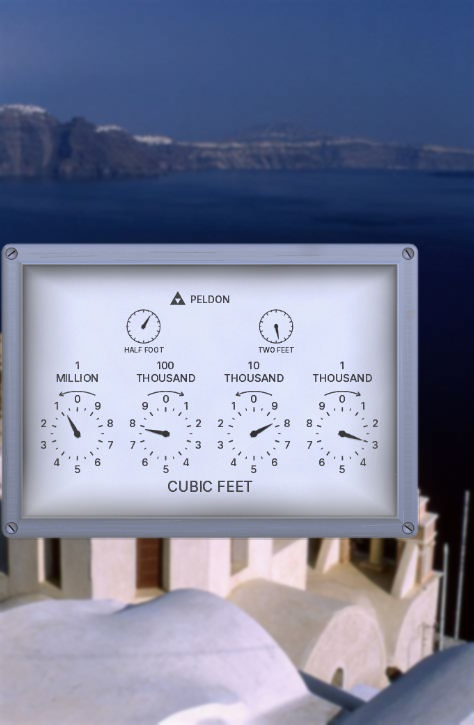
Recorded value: {"value": 78300, "unit": "ft³"}
